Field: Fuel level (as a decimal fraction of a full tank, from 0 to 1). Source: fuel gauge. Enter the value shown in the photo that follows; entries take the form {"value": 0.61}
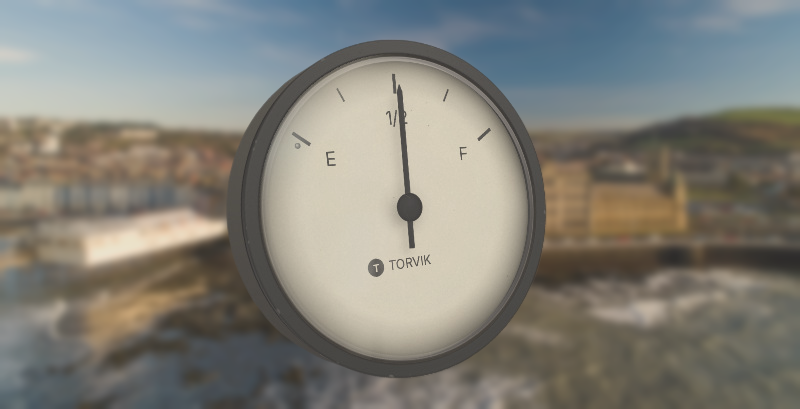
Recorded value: {"value": 0.5}
